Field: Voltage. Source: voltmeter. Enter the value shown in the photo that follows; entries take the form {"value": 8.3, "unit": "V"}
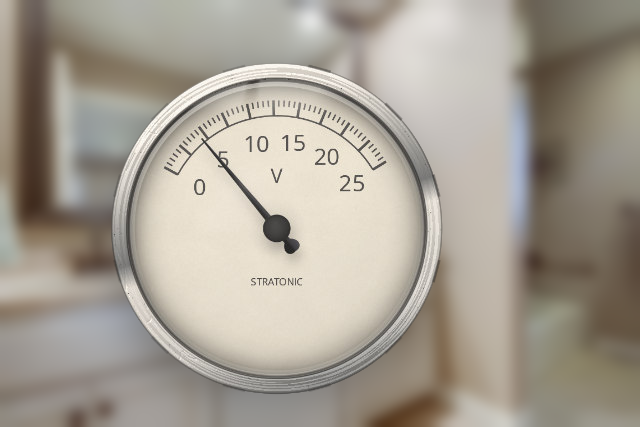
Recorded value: {"value": 4.5, "unit": "V"}
